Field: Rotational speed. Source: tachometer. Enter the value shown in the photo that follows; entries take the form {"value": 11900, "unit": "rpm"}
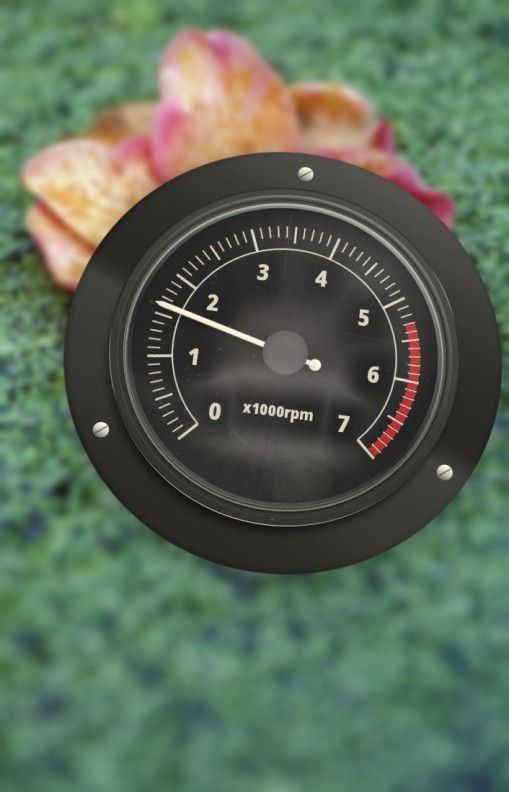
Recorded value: {"value": 1600, "unit": "rpm"}
